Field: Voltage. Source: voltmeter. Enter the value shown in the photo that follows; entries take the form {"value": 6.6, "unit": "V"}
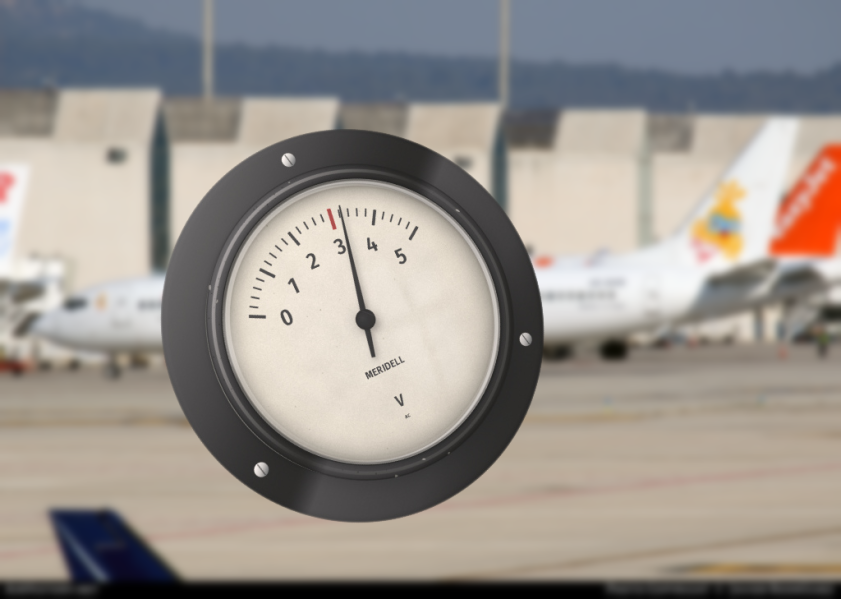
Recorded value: {"value": 3.2, "unit": "V"}
